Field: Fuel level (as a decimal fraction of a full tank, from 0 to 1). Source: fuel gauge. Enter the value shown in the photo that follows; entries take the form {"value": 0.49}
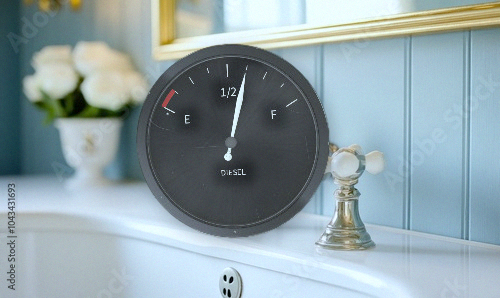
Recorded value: {"value": 0.625}
